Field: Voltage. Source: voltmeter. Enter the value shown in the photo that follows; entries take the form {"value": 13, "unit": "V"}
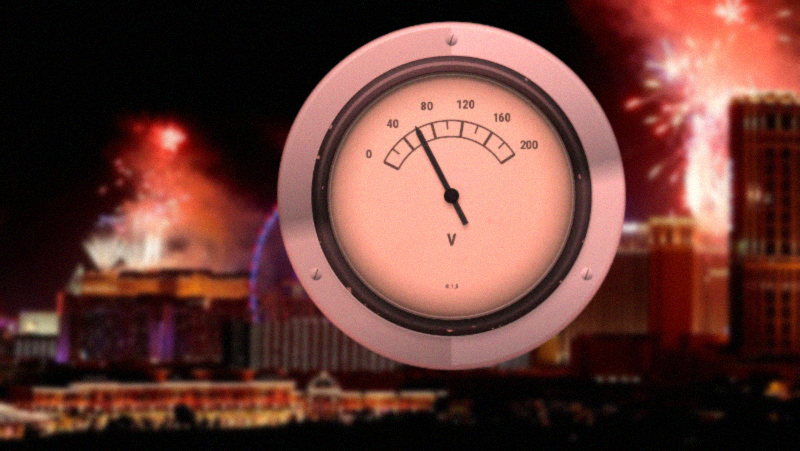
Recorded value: {"value": 60, "unit": "V"}
